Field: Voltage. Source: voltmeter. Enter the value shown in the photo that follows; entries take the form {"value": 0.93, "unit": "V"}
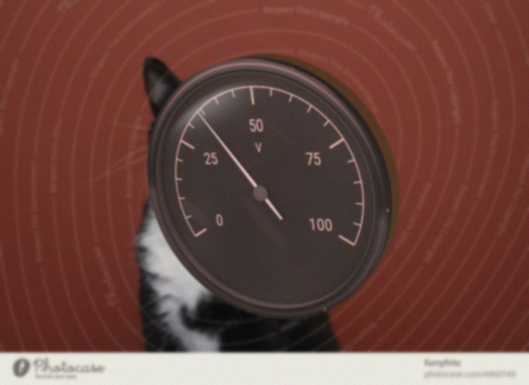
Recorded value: {"value": 35, "unit": "V"}
